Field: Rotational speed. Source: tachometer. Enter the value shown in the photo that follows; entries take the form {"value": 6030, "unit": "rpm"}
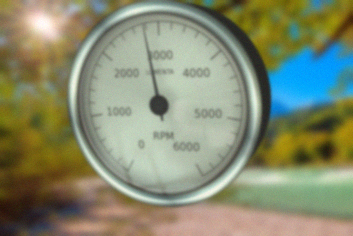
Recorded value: {"value": 2800, "unit": "rpm"}
